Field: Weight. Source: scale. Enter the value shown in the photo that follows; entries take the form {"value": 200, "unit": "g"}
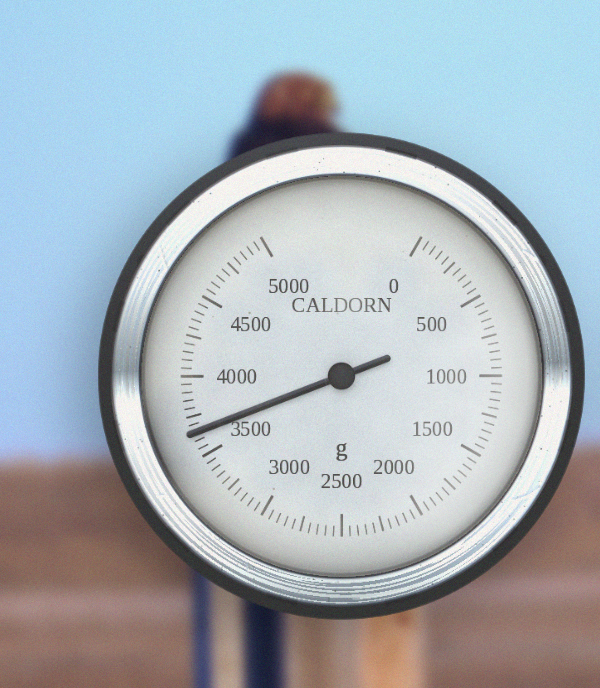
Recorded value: {"value": 3650, "unit": "g"}
